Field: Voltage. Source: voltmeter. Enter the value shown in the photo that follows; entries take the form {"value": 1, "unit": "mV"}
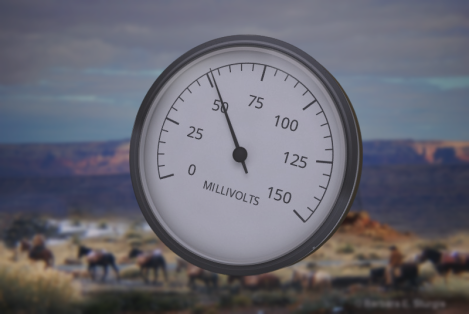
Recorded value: {"value": 52.5, "unit": "mV"}
